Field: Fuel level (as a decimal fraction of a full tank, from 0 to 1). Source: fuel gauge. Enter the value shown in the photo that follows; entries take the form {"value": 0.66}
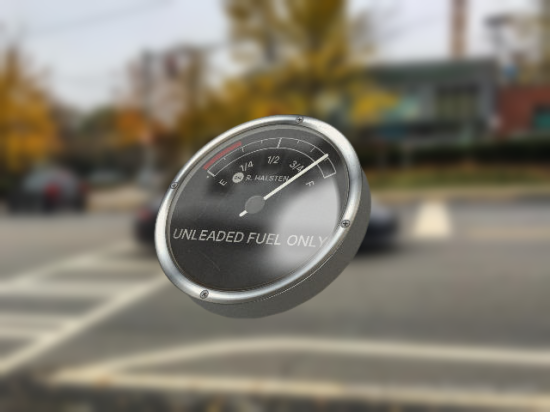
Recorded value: {"value": 0.875}
